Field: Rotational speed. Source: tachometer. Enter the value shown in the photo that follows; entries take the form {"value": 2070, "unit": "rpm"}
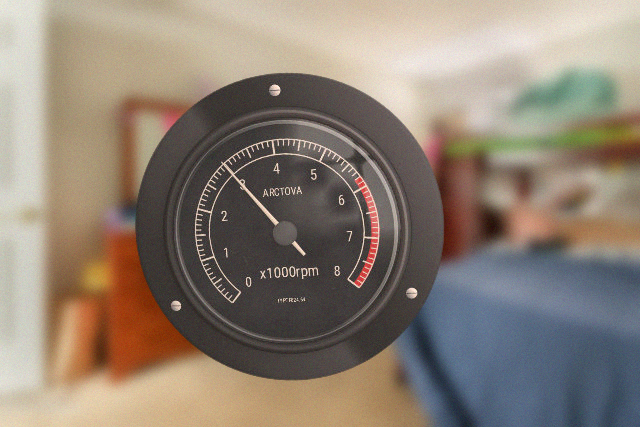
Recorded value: {"value": 3000, "unit": "rpm"}
